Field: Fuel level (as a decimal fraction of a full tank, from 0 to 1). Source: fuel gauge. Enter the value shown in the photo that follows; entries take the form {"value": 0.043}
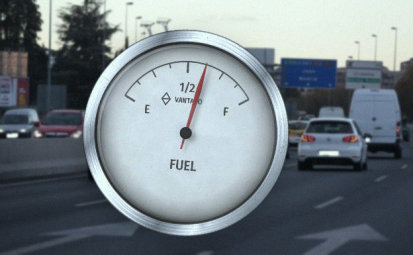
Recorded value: {"value": 0.625}
